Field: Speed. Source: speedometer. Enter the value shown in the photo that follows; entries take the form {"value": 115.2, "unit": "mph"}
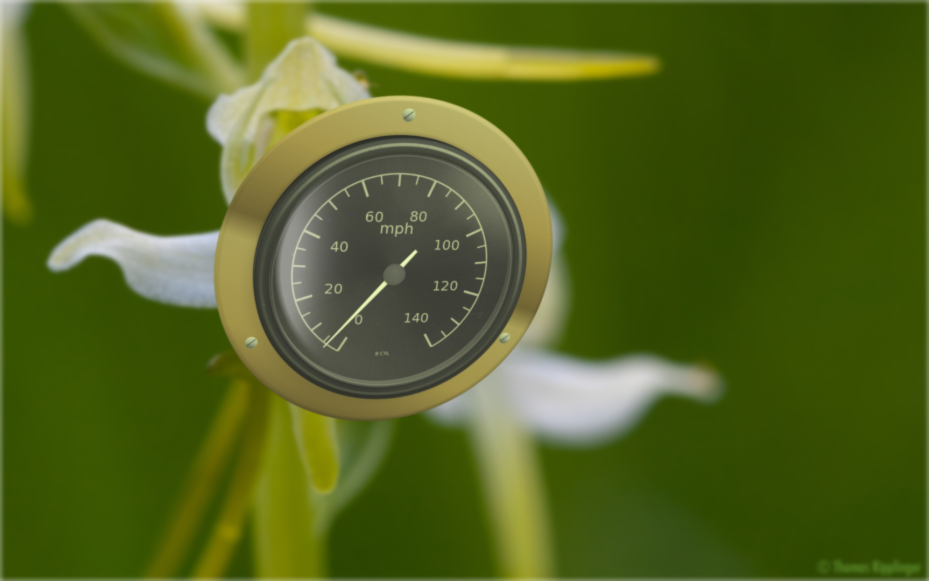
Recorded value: {"value": 5, "unit": "mph"}
